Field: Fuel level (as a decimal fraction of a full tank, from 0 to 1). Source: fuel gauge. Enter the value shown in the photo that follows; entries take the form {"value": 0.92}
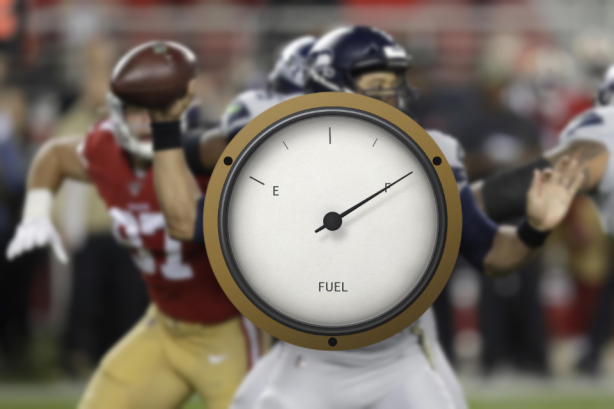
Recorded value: {"value": 1}
